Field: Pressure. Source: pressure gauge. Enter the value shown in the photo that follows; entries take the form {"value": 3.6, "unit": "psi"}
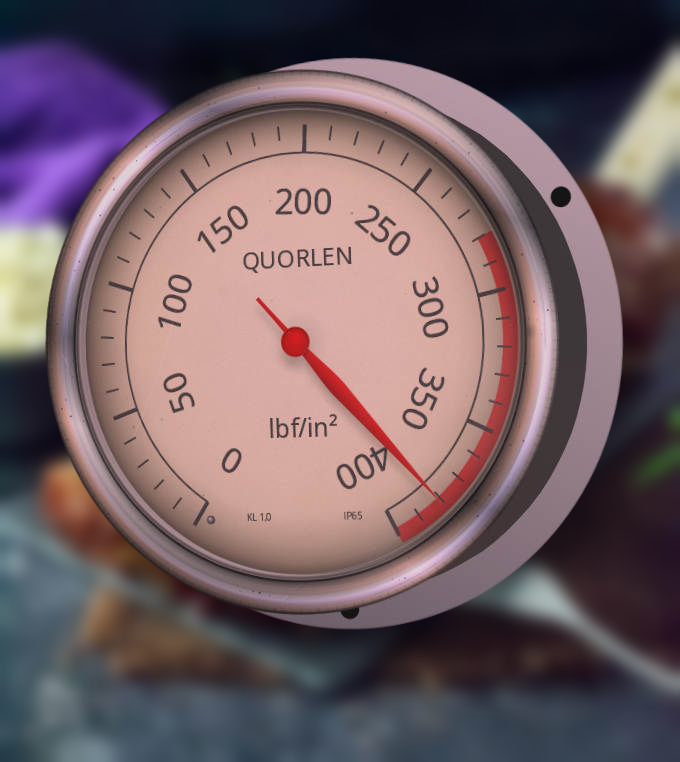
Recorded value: {"value": 380, "unit": "psi"}
